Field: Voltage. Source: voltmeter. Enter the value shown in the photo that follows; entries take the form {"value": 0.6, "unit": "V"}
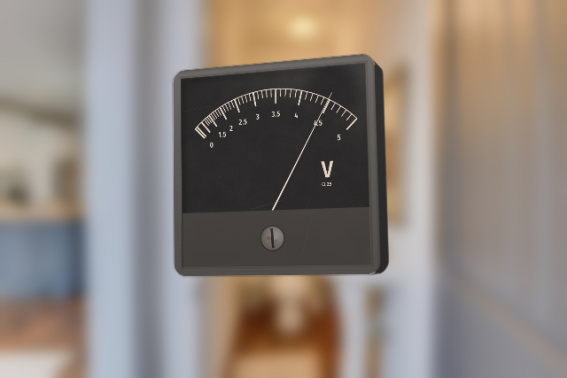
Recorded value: {"value": 4.5, "unit": "V"}
